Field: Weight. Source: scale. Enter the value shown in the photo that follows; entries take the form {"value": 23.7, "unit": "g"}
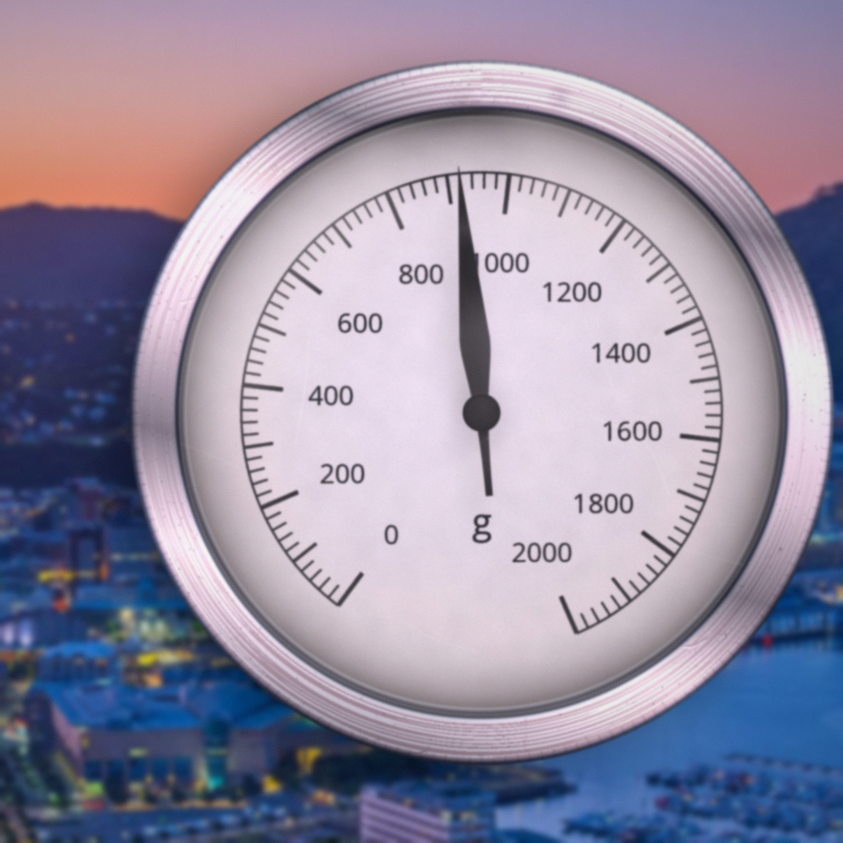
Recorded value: {"value": 920, "unit": "g"}
